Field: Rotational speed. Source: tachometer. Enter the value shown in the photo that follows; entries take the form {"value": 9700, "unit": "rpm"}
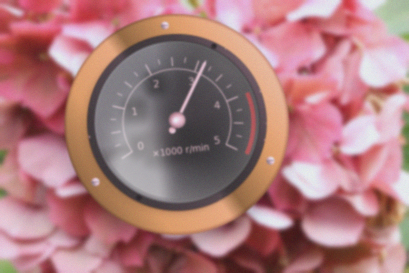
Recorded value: {"value": 3125, "unit": "rpm"}
